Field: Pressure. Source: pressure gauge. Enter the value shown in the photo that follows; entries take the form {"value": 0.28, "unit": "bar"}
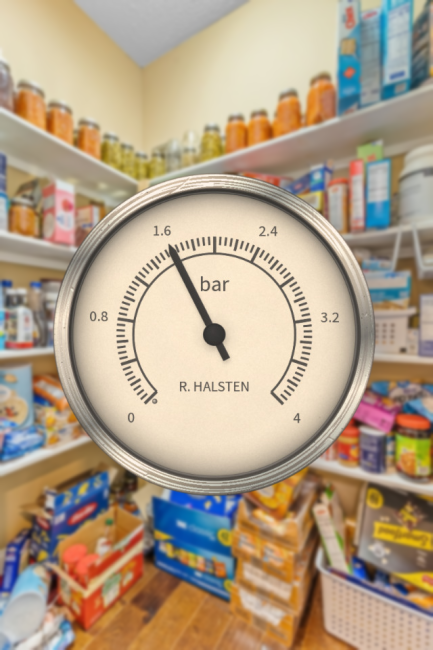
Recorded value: {"value": 1.6, "unit": "bar"}
